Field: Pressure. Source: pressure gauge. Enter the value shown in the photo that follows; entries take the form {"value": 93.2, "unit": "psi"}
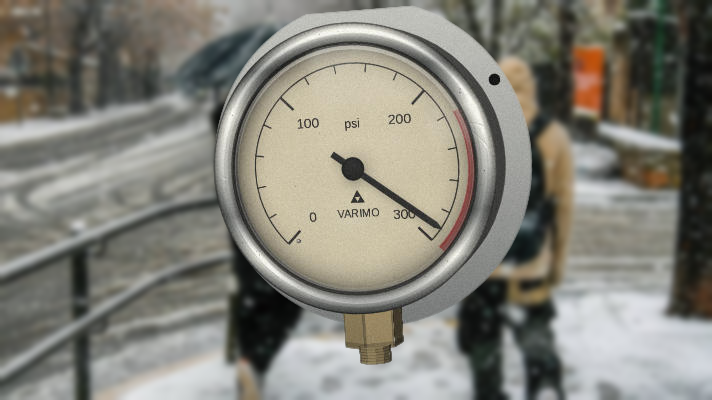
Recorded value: {"value": 290, "unit": "psi"}
